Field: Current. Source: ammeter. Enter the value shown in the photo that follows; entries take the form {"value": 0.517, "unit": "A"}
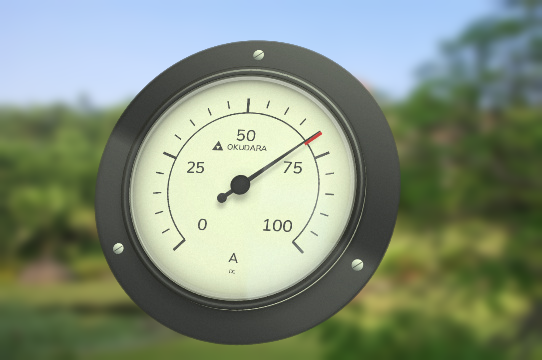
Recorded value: {"value": 70, "unit": "A"}
